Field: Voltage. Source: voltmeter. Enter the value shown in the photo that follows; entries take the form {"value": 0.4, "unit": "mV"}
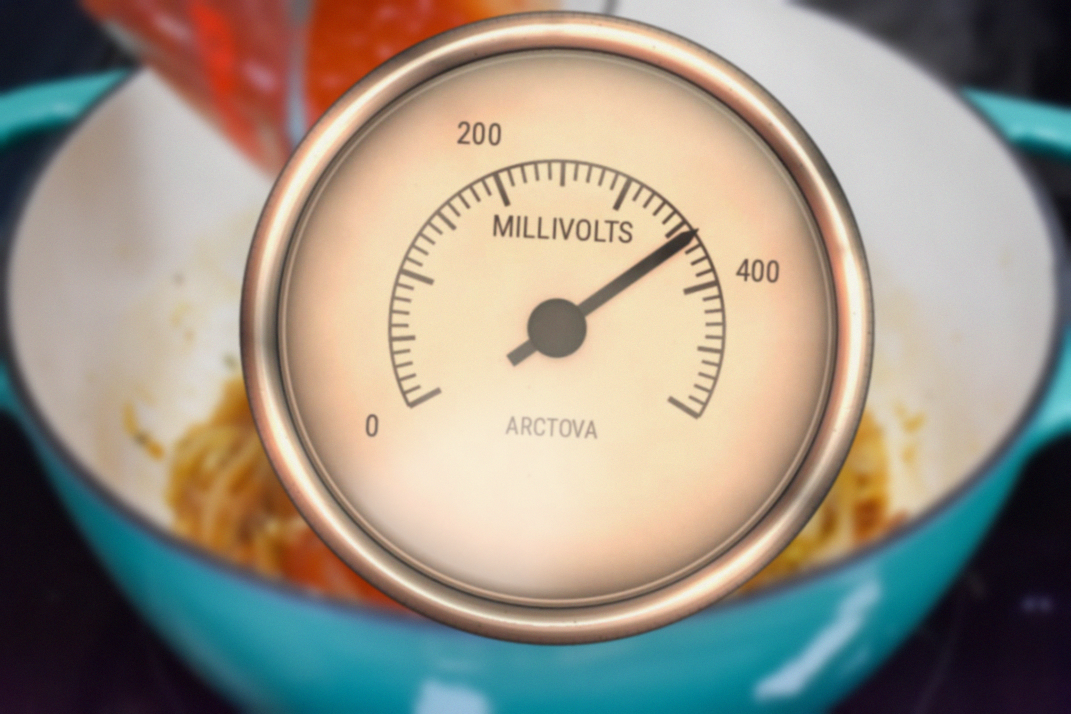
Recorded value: {"value": 360, "unit": "mV"}
